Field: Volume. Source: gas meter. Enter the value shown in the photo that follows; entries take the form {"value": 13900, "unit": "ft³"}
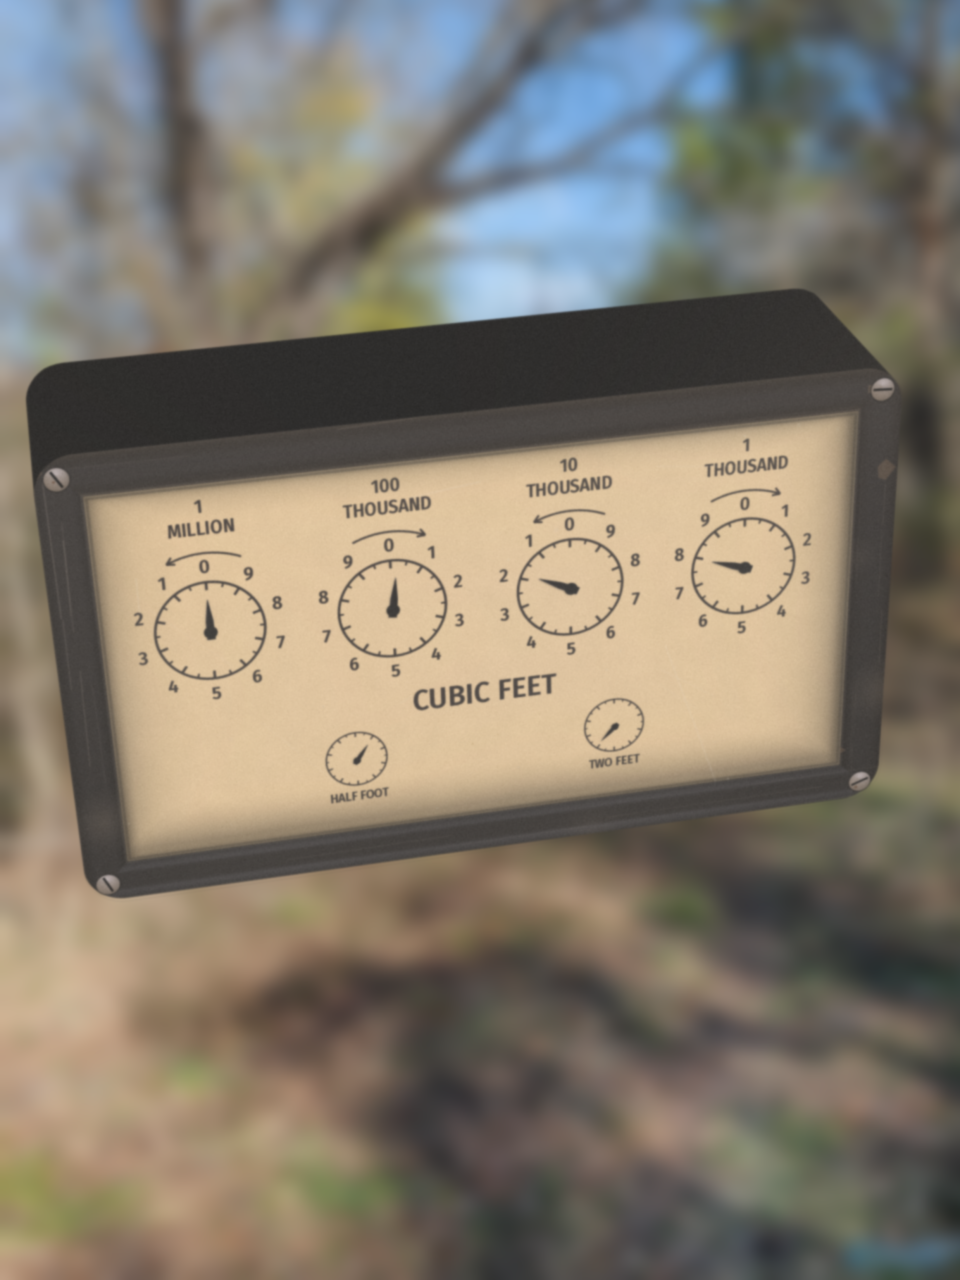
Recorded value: {"value": 1800, "unit": "ft³"}
